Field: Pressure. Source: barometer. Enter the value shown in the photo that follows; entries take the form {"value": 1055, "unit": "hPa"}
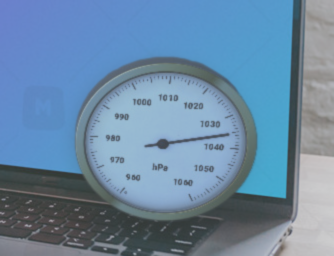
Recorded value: {"value": 1035, "unit": "hPa"}
